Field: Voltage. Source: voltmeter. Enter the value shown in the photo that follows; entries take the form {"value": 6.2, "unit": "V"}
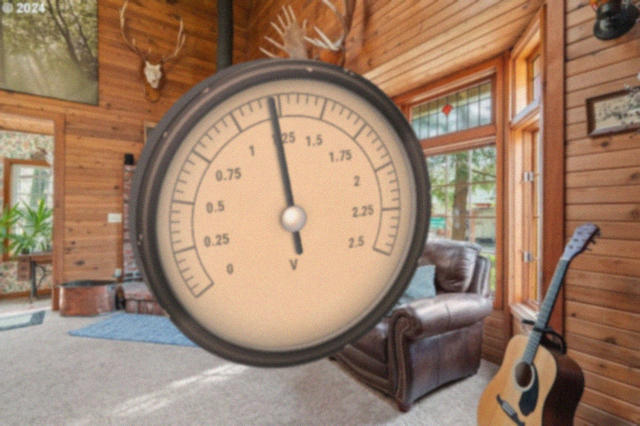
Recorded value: {"value": 1.2, "unit": "V"}
